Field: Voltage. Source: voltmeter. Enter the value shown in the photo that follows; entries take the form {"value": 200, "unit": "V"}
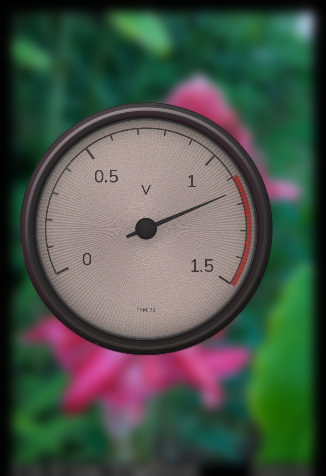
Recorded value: {"value": 1.15, "unit": "V"}
